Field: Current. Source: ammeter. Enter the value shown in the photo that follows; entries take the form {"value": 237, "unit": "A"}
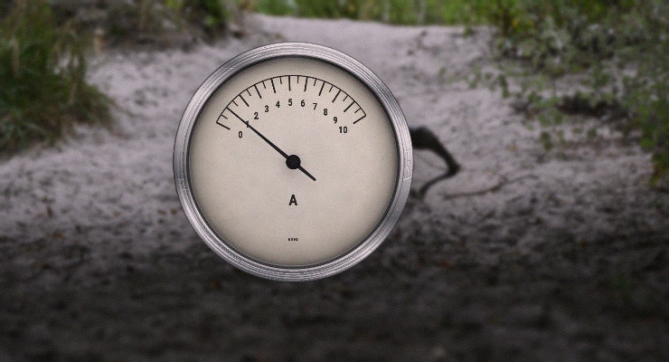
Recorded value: {"value": 1, "unit": "A"}
